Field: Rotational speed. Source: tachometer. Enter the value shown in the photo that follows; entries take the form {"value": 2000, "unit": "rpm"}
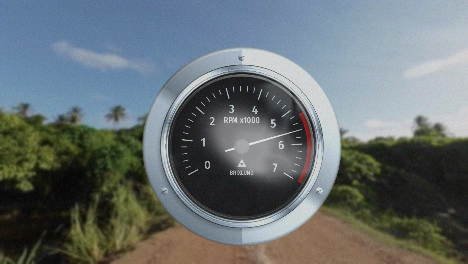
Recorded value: {"value": 5600, "unit": "rpm"}
